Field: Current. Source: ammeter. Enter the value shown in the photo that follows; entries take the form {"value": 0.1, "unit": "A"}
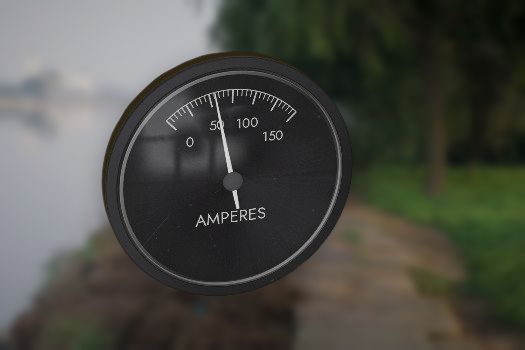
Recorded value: {"value": 55, "unit": "A"}
